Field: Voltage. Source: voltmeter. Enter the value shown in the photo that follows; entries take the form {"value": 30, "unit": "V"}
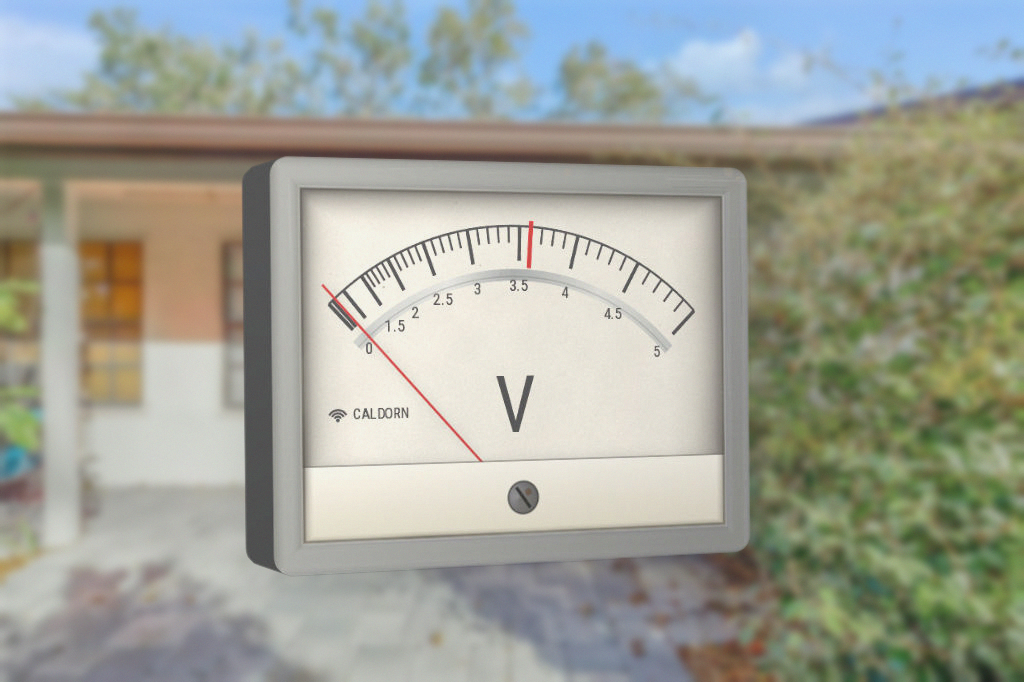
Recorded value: {"value": 0.5, "unit": "V"}
